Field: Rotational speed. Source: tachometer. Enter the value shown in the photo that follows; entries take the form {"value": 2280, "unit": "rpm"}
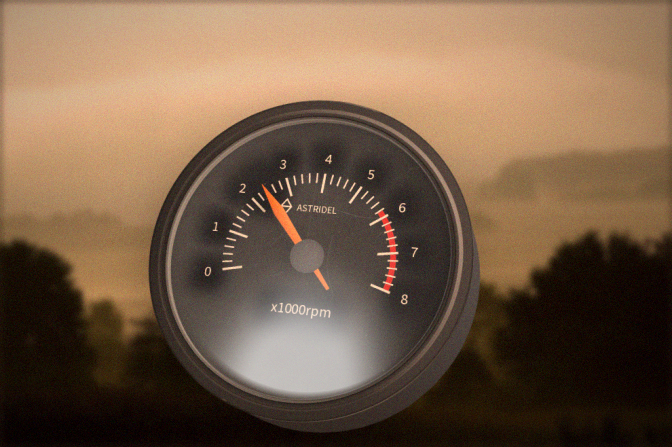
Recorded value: {"value": 2400, "unit": "rpm"}
